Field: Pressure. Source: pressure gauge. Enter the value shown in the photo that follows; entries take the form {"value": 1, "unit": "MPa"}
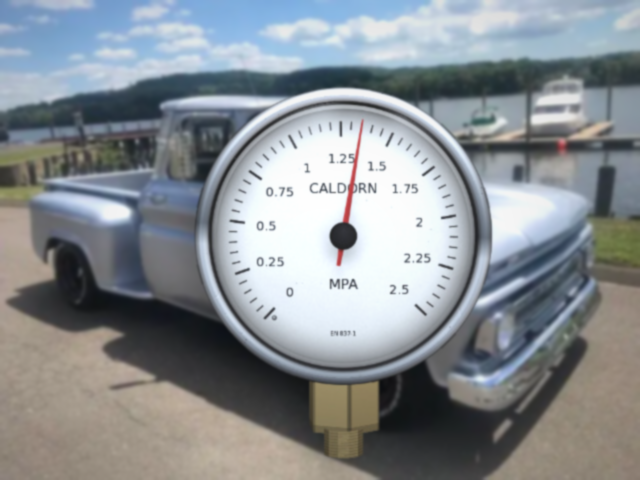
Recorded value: {"value": 1.35, "unit": "MPa"}
